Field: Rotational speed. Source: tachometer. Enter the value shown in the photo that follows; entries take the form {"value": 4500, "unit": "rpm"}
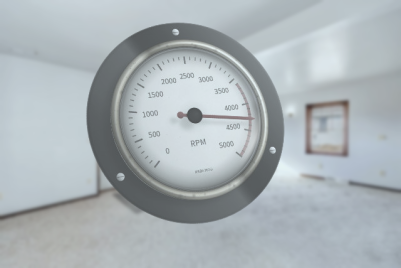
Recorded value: {"value": 4300, "unit": "rpm"}
